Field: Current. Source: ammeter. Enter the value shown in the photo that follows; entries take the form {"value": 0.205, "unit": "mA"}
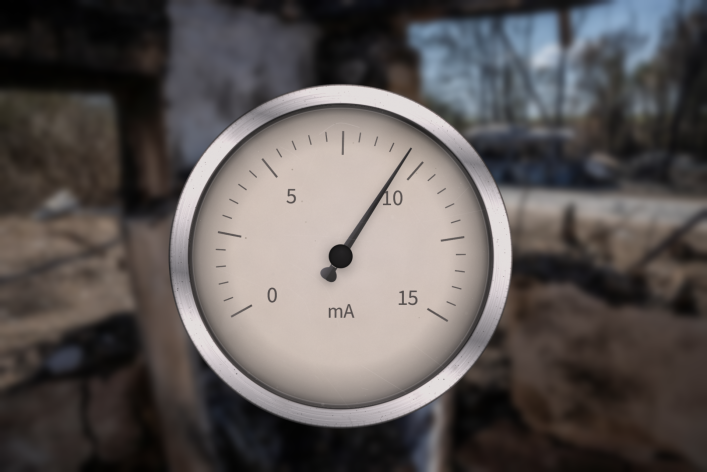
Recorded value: {"value": 9.5, "unit": "mA"}
